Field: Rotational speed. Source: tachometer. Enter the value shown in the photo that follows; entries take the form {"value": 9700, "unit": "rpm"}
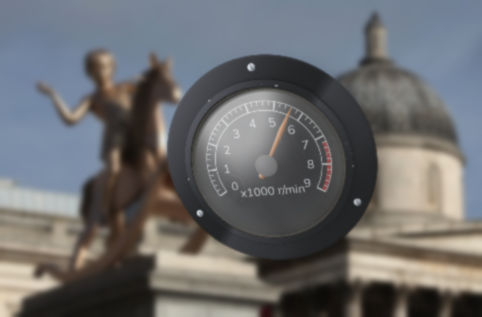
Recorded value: {"value": 5600, "unit": "rpm"}
